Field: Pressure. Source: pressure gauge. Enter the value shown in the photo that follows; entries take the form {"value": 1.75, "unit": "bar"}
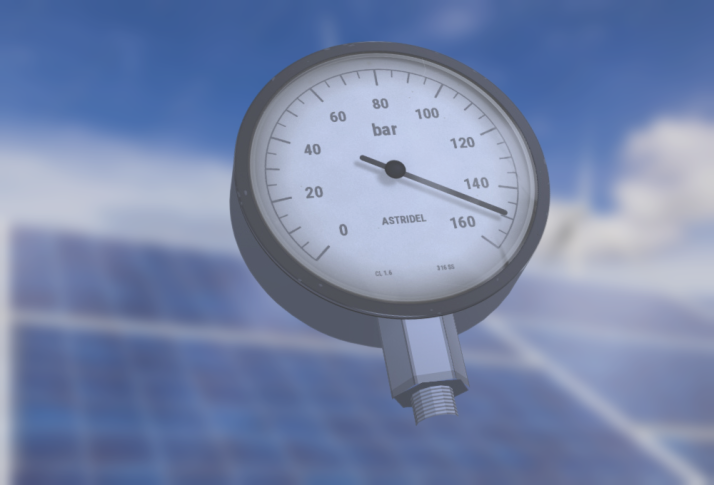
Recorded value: {"value": 150, "unit": "bar"}
